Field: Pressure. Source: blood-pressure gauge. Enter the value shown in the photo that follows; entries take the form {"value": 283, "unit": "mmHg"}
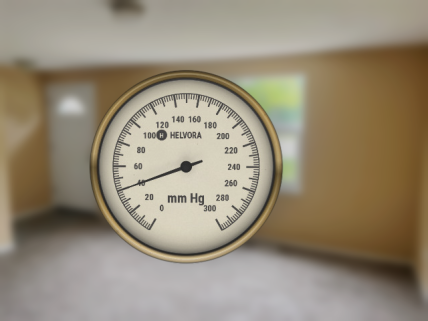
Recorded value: {"value": 40, "unit": "mmHg"}
